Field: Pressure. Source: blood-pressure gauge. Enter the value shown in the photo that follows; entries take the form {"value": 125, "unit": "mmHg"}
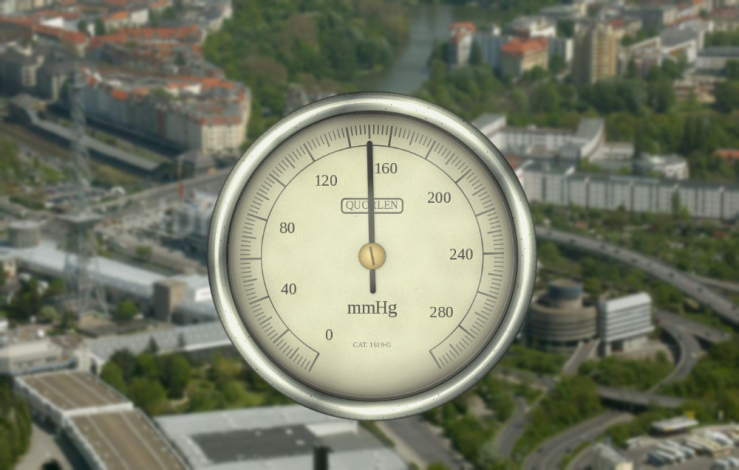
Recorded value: {"value": 150, "unit": "mmHg"}
